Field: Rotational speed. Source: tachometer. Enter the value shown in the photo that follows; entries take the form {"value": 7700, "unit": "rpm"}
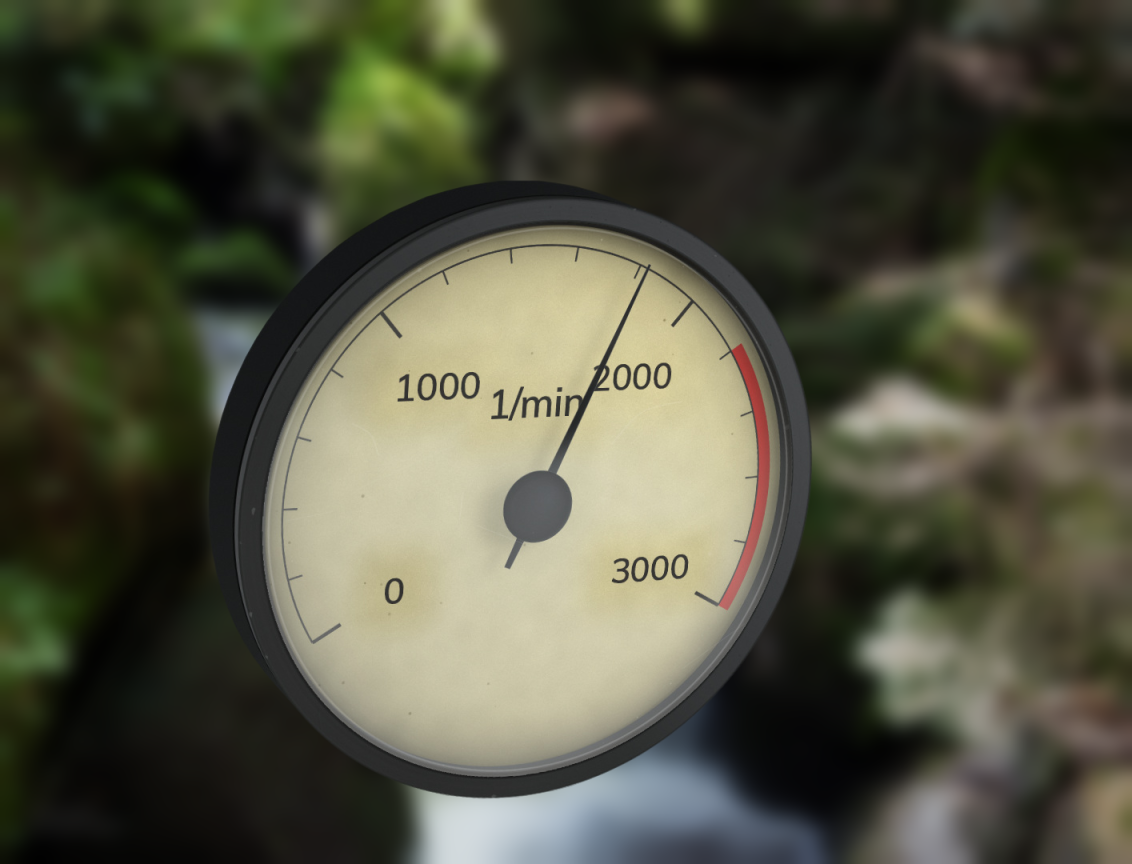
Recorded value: {"value": 1800, "unit": "rpm"}
